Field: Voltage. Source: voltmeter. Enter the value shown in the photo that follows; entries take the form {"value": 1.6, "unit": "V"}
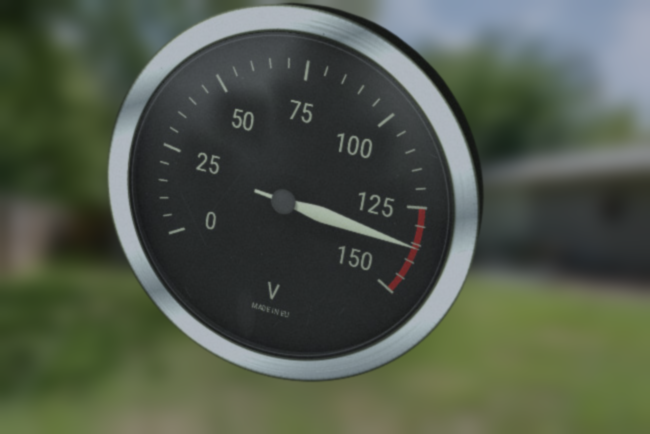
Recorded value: {"value": 135, "unit": "V"}
